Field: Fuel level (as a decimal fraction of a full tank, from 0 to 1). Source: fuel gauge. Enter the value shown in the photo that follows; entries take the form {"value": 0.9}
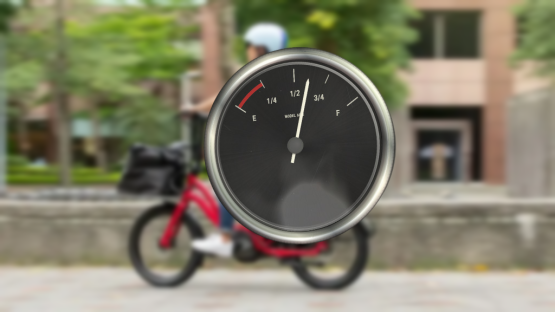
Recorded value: {"value": 0.625}
